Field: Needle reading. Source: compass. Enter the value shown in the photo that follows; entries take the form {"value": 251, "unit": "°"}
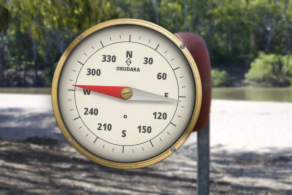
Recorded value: {"value": 275, "unit": "°"}
